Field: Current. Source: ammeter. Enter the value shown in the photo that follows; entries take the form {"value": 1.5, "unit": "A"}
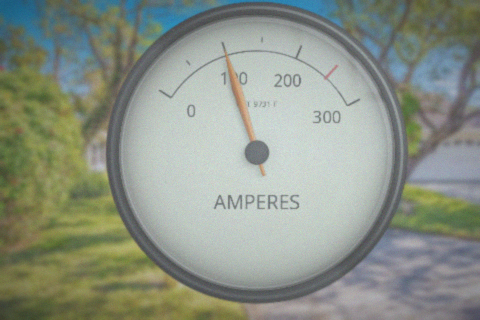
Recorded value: {"value": 100, "unit": "A"}
